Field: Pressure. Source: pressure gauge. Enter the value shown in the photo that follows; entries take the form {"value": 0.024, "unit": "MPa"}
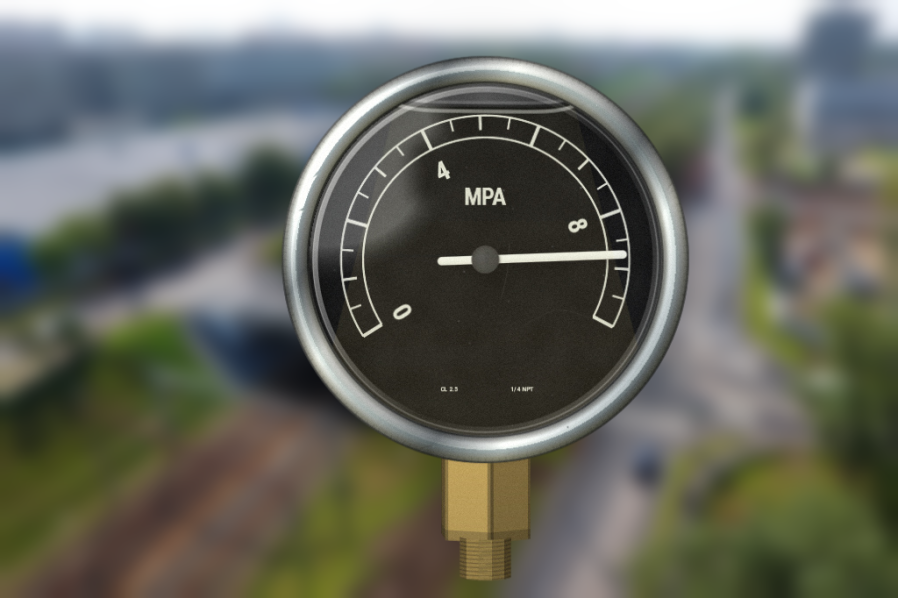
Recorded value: {"value": 8.75, "unit": "MPa"}
